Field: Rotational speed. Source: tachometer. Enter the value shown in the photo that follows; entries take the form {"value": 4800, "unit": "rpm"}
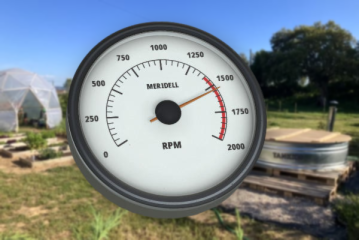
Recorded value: {"value": 1550, "unit": "rpm"}
